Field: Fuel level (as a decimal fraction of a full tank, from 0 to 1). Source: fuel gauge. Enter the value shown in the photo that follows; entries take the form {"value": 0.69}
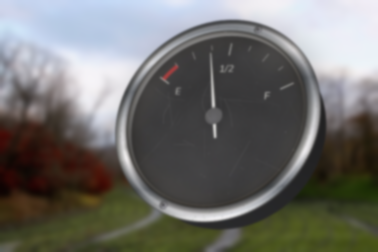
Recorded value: {"value": 0.375}
